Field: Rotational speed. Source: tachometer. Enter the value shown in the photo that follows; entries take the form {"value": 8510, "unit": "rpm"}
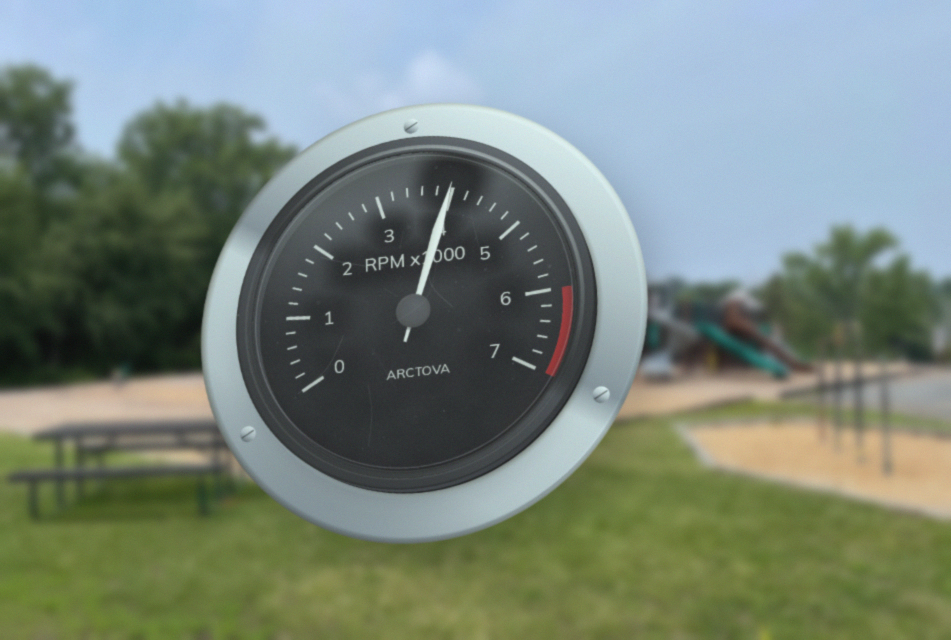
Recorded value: {"value": 4000, "unit": "rpm"}
